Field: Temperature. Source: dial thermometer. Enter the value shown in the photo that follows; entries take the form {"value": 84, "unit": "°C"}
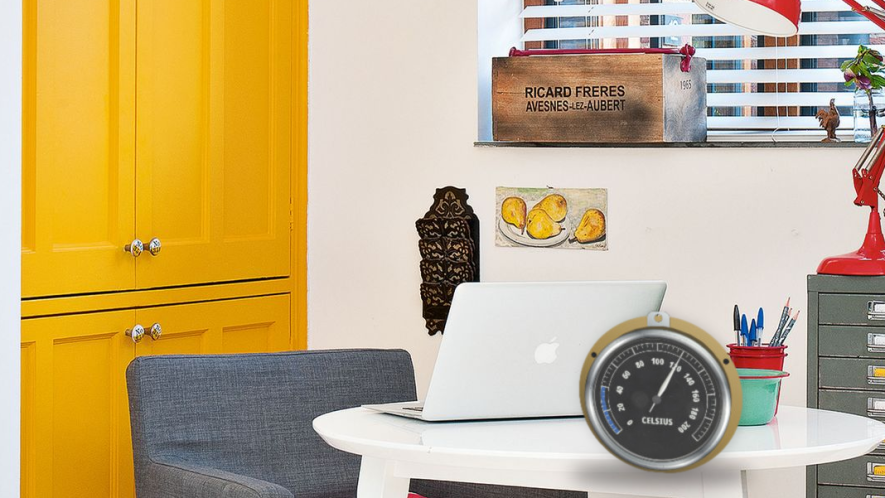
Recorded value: {"value": 120, "unit": "°C"}
